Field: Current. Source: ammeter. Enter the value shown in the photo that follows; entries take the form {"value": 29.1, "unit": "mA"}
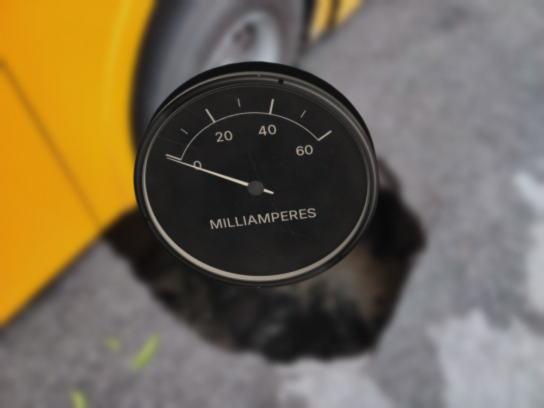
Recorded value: {"value": 0, "unit": "mA"}
